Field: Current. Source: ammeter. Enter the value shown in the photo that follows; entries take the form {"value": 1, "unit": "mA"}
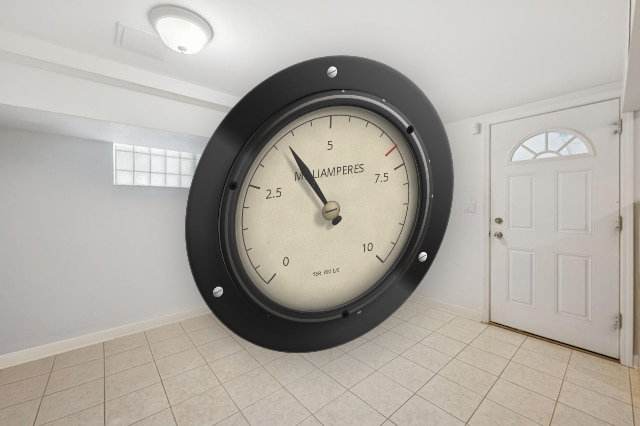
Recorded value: {"value": 3.75, "unit": "mA"}
